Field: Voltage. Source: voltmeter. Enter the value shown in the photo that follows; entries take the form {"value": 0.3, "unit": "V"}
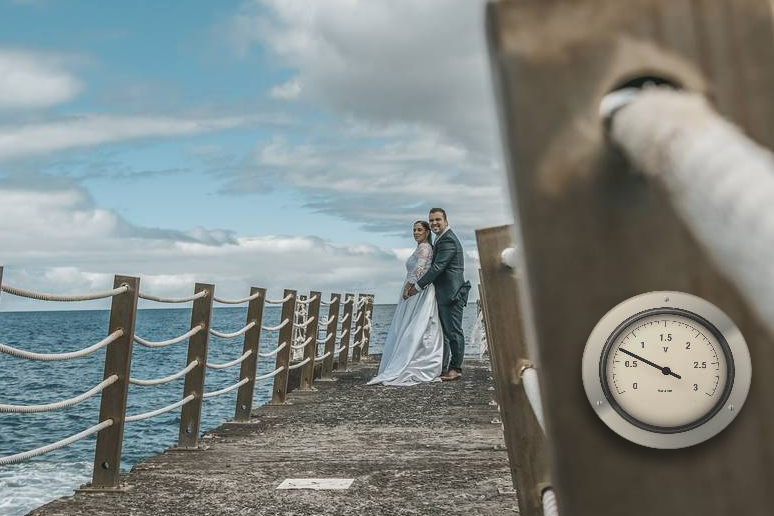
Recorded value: {"value": 0.7, "unit": "V"}
